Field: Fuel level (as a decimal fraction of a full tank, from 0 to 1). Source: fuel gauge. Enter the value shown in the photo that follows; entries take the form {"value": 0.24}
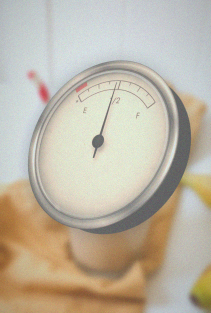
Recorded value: {"value": 0.5}
